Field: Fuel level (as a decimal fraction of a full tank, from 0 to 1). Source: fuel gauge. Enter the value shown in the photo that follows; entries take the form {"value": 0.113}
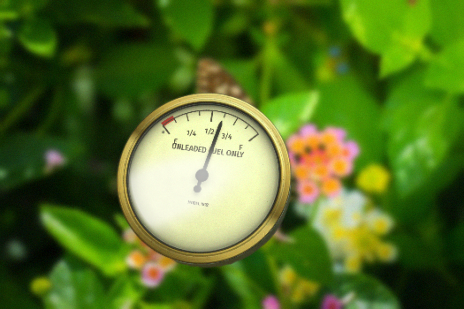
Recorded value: {"value": 0.625}
